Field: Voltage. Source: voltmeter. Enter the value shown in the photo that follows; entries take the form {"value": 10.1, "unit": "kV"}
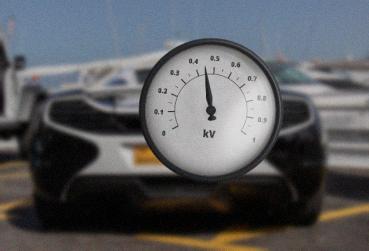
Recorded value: {"value": 0.45, "unit": "kV"}
